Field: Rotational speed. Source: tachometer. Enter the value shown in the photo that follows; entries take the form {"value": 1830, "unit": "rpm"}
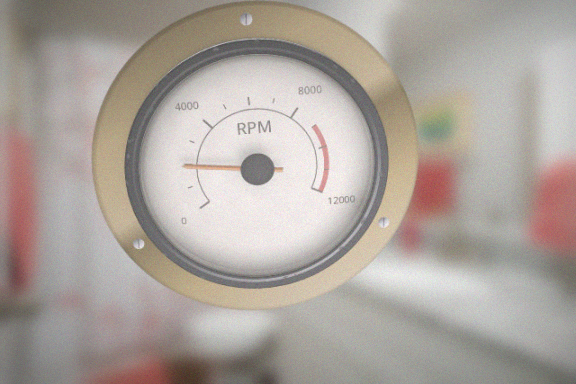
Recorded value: {"value": 2000, "unit": "rpm"}
